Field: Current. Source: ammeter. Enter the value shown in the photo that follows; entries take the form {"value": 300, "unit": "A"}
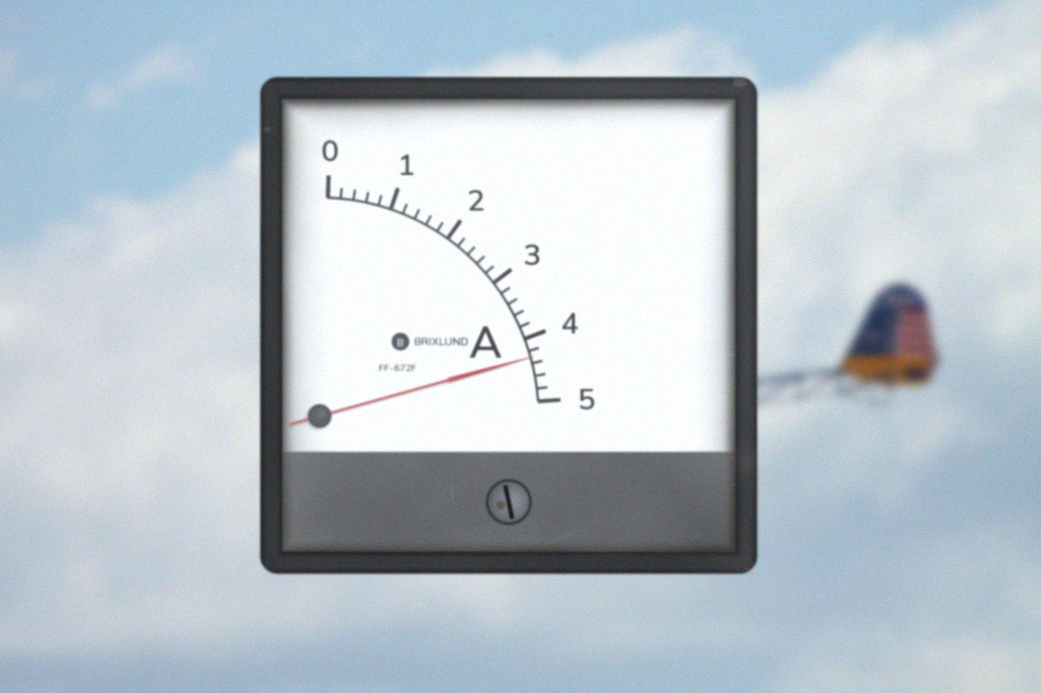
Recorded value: {"value": 4.3, "unit": "A"}
